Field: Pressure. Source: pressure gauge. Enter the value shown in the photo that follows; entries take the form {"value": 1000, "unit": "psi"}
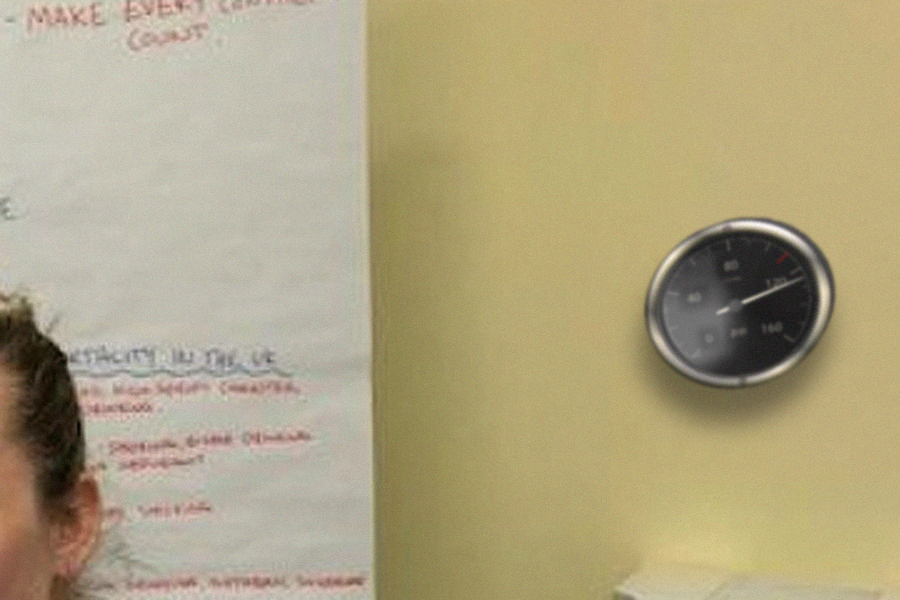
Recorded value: {"value": 125, "unit": "psi"}
